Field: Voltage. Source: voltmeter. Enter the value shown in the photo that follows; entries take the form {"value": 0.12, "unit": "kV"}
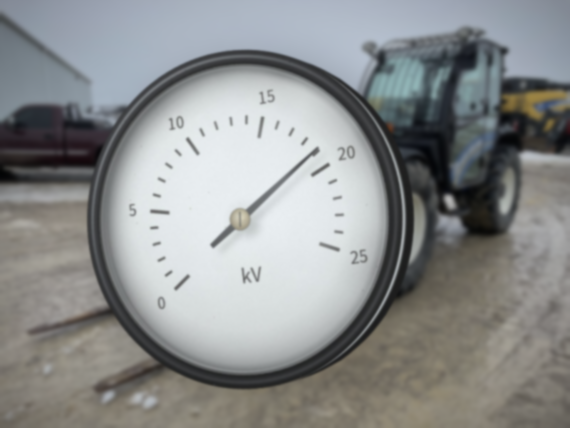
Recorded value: {"value": 19, "unit": "kV"}
